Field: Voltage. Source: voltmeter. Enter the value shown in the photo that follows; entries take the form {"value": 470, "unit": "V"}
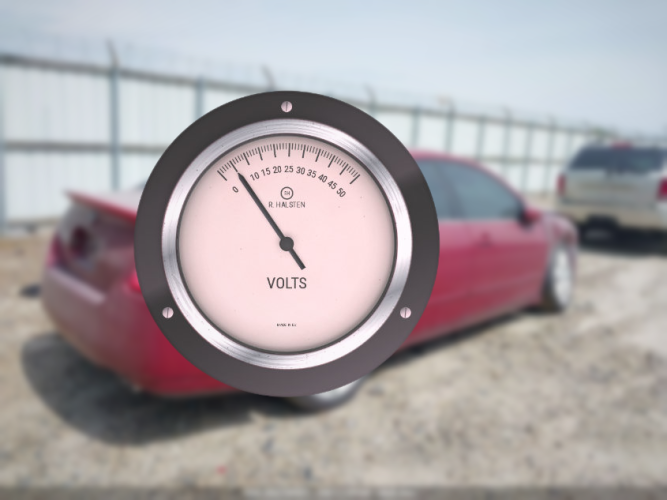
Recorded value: {"value": 5, "unit": "V"}
